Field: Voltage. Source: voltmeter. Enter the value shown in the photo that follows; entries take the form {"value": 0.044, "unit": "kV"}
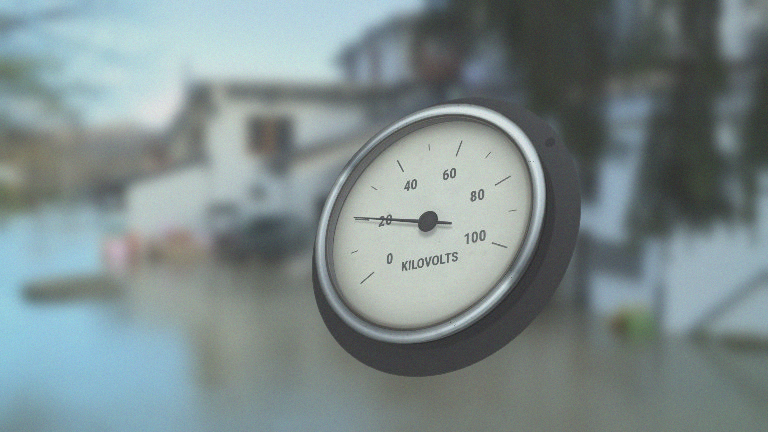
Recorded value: {"value": 20, "unit": "kV"}
